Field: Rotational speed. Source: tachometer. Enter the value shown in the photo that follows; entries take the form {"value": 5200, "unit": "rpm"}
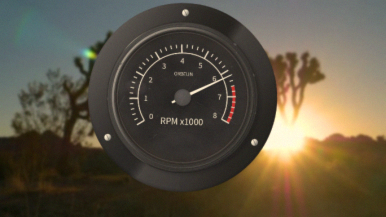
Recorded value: {"value": 6200, "unit": "rpm"}
